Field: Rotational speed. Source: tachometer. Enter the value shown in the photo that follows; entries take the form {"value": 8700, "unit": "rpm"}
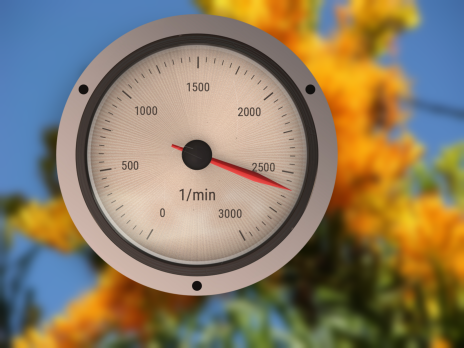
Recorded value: {"value": 2600, "unit": "rpm"}
